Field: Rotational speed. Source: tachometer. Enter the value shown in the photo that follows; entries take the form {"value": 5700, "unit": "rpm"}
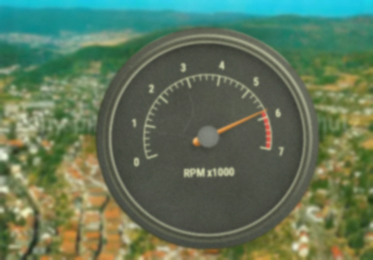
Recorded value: {"value": 5800, "unit": "rpm"}
